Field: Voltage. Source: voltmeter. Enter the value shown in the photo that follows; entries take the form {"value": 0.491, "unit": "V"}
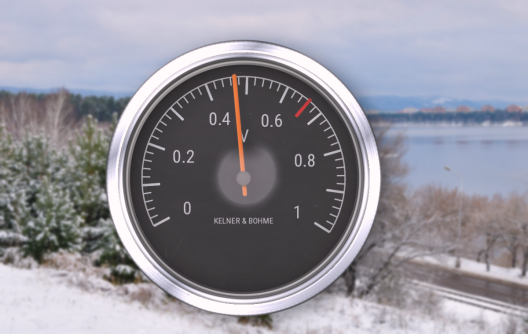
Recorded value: {"value": 0.47, "unit": "V"}
